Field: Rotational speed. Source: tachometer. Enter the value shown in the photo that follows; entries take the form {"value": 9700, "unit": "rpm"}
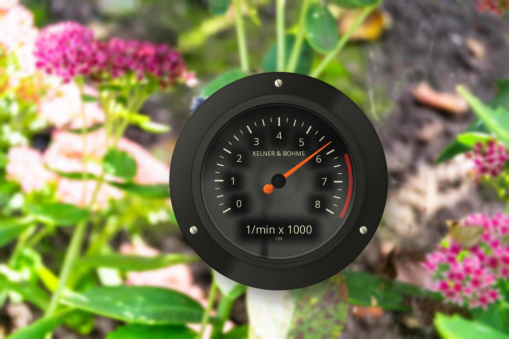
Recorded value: {"value": 5750, "unit": "rpm"}
